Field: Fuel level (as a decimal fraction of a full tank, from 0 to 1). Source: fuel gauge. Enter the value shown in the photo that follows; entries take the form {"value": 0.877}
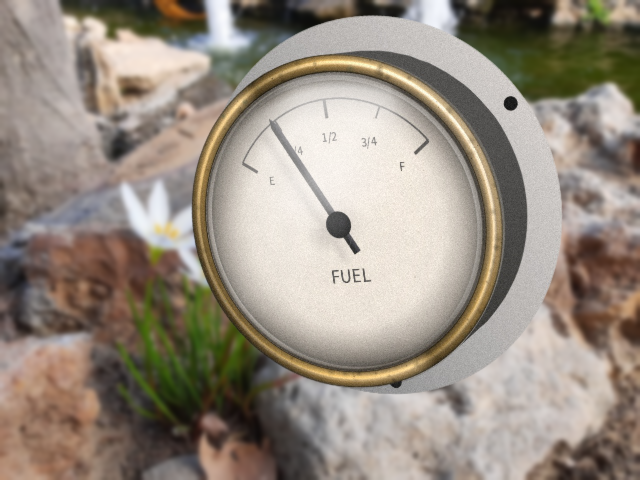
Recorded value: {"value": 0.25}
